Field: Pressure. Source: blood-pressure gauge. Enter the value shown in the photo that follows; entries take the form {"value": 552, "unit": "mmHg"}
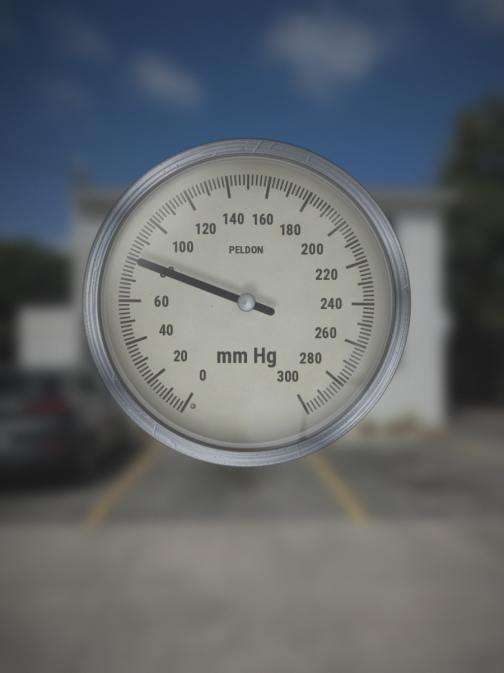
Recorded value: {"value": 80, "unit": "mmHg"}
